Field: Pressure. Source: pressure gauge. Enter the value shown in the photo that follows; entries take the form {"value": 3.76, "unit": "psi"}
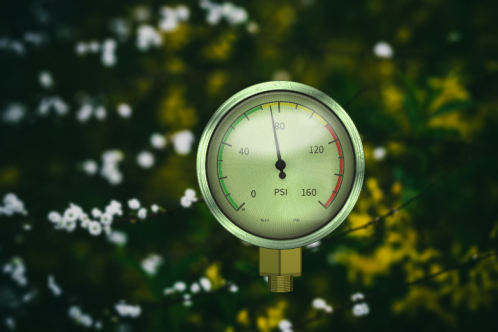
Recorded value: {"value": 75, "unit": "psi"}
